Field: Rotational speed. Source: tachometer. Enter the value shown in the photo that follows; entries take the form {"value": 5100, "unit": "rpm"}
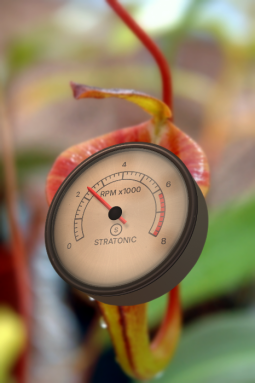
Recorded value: {"value": 2400, "unit": "rpm"}
